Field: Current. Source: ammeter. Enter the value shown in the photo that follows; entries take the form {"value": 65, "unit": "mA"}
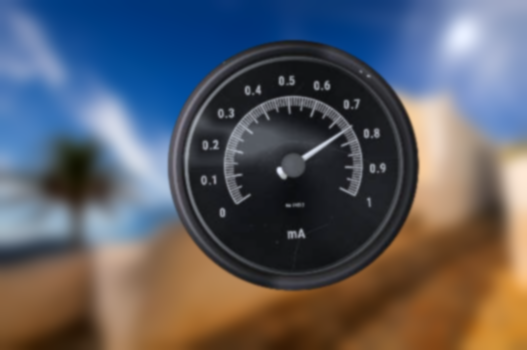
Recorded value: {"value": 0.75, "unit": "mA"}
